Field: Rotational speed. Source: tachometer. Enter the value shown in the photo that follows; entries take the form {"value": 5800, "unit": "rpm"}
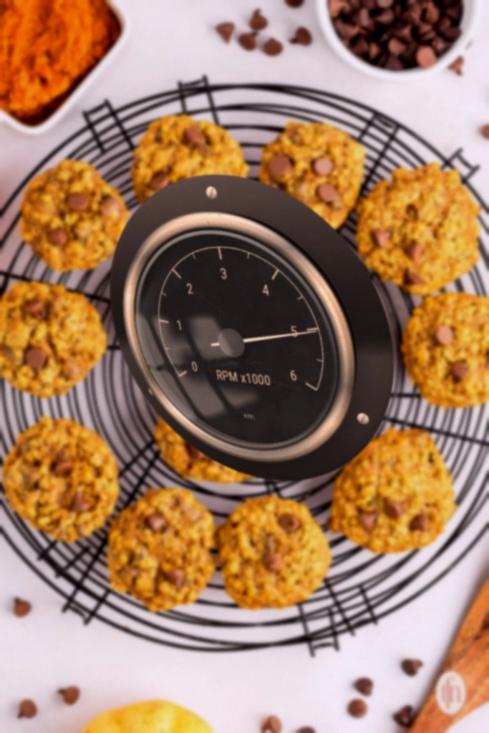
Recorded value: {"value": 5000, "unit": "rpm"}
